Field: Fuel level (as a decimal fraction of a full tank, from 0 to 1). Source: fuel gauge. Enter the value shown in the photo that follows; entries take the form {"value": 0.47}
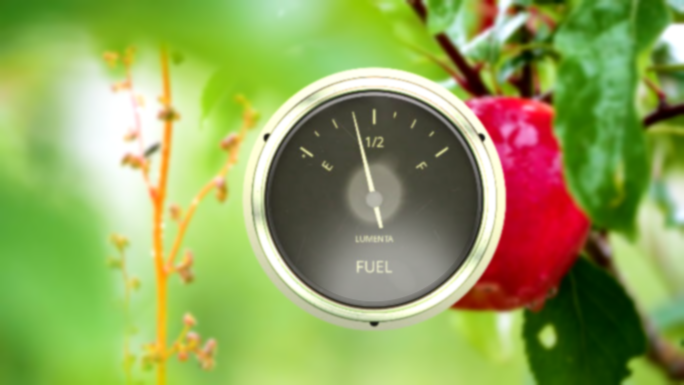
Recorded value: {"value": 0.375}
